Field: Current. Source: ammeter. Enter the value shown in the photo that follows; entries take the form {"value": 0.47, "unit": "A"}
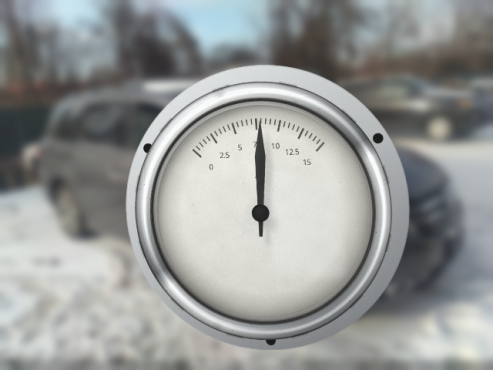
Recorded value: {"value": 8, "unit": "A"}
